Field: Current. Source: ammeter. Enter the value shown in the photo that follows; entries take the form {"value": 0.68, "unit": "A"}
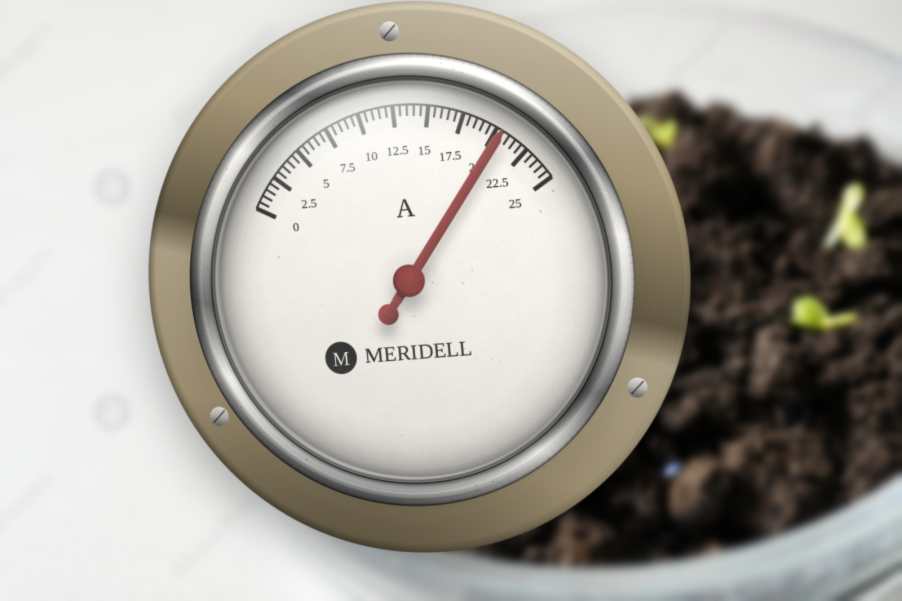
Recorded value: {"value": 20.5, "unit": "A"}
